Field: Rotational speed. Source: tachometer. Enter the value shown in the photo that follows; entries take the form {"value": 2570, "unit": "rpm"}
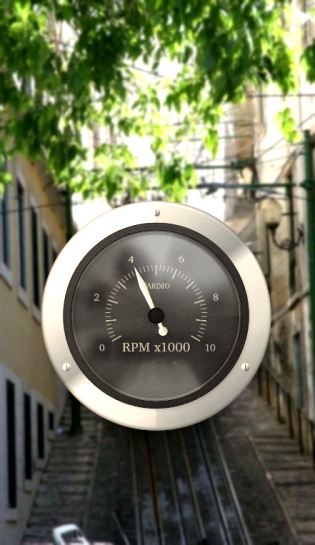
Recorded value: {"value": 4000, "unit": "rpm"}
